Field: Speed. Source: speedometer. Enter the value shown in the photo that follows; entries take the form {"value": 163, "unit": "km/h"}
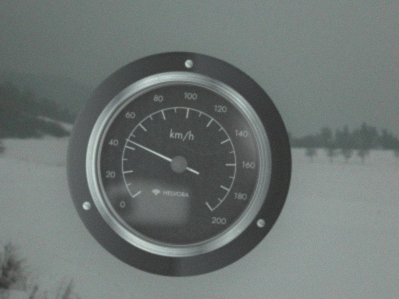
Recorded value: {"value": 45, "unit": "km/h"}
